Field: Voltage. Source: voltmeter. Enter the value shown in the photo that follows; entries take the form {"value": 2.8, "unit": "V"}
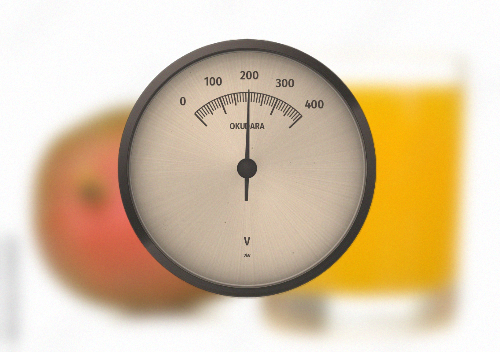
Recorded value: {"value": 200, "unit": "V"}
